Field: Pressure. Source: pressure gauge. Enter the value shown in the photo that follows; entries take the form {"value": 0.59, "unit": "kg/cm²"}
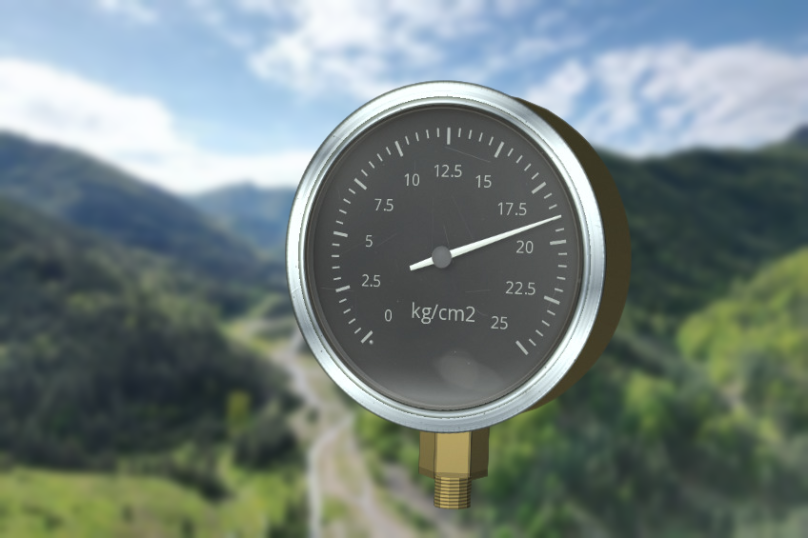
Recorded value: {"value": 19, "unit": "kg/cm²"}
